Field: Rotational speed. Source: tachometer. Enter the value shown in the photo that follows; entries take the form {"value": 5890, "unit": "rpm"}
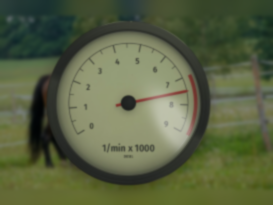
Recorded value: {"value": 7500, "unit": "rpm"}
